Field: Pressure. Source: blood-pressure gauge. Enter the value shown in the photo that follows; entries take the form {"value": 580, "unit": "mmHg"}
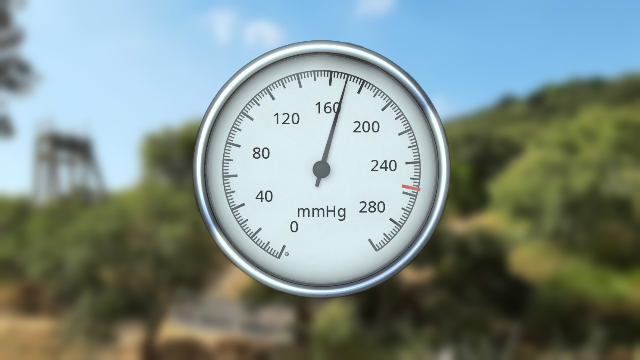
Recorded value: {"value": 170, "unit": "mmHg"}
